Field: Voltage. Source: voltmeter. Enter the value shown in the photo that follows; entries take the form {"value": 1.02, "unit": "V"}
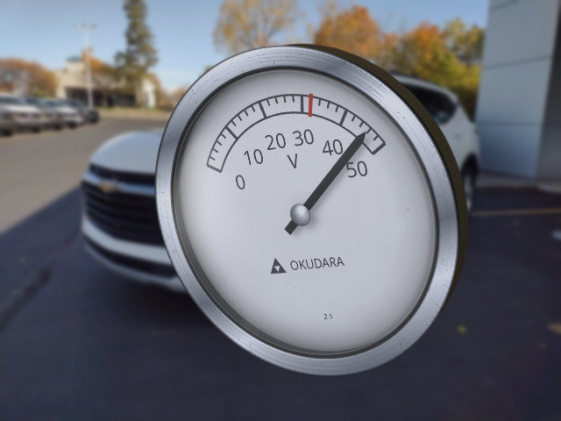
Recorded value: {"value": 46, "unit": "V"}
